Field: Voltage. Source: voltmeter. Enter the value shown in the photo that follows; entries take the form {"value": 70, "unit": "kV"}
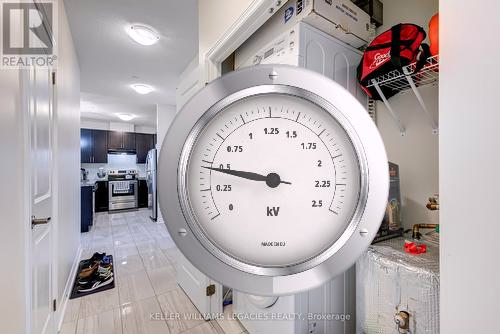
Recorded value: {"value": 0.45, "unit": "kV"}
